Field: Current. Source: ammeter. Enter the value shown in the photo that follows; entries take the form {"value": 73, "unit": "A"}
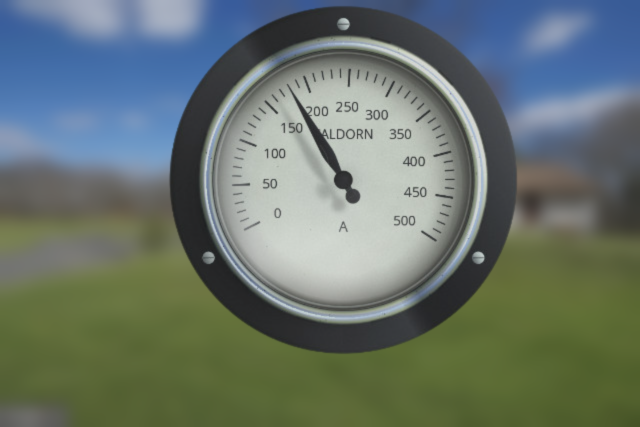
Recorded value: {"value": 180, "unit": "A"}
